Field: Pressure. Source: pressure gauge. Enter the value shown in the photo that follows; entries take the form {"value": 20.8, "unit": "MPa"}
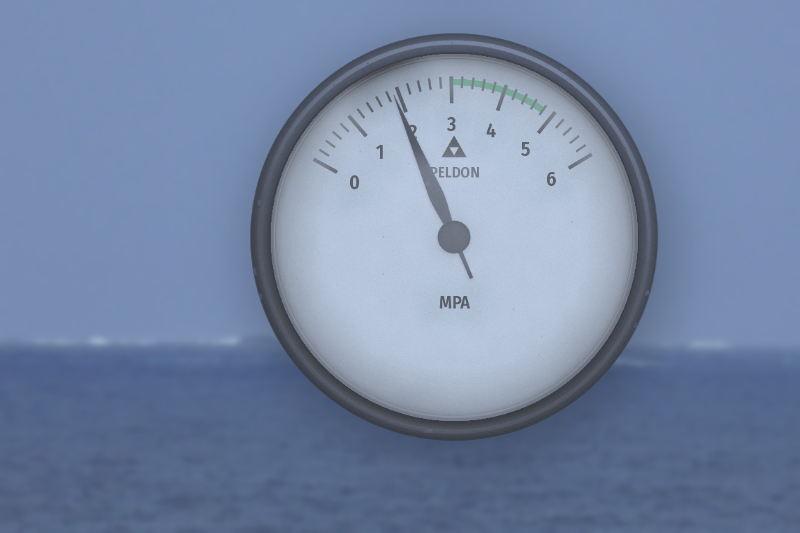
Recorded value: {"value": 1.9, "unit": "MPa"}
